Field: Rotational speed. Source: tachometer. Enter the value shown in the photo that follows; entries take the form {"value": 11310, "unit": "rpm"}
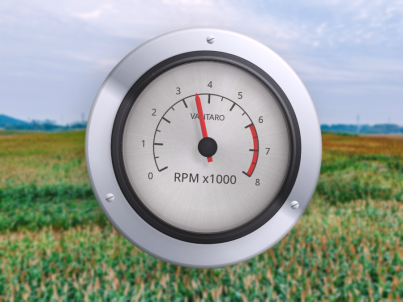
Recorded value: {"value": 3500, "unit": "rpm"}
